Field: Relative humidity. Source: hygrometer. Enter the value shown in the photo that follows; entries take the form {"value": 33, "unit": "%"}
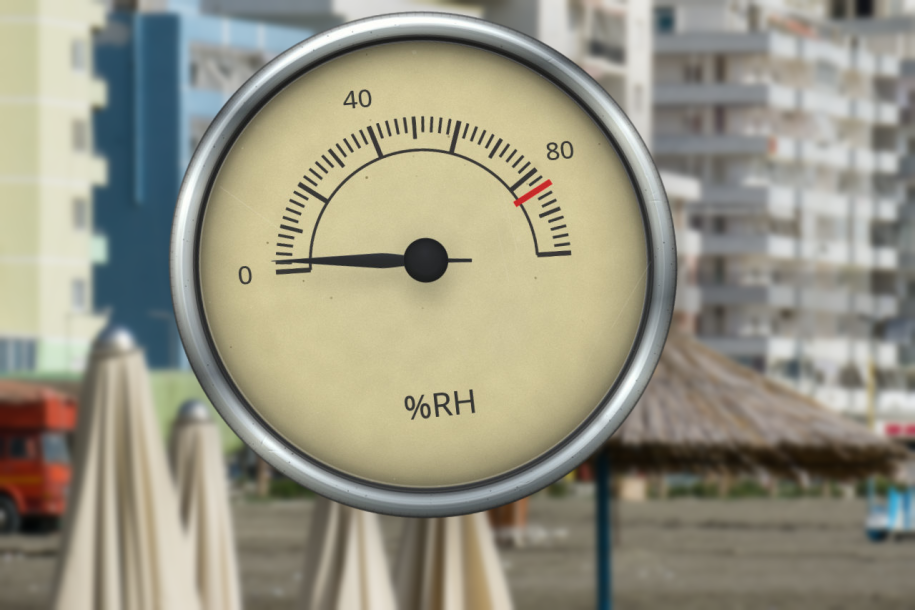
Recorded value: {"value": 2, "unit": "%"}
